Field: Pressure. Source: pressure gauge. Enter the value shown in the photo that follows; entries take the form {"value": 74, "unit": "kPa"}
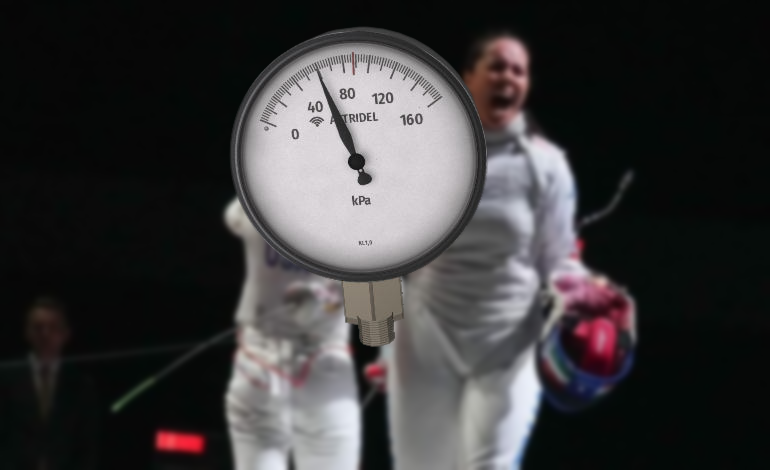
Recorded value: {"value": 60, "unit": "kPa"}
